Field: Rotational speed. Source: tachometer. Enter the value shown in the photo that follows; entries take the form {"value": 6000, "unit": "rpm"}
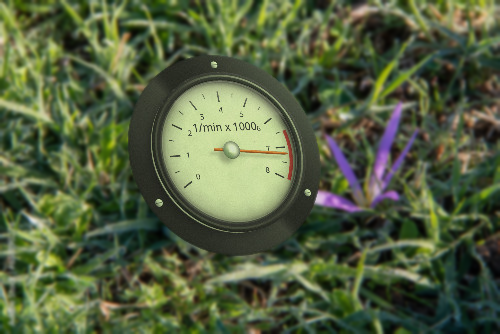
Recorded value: {"value": 7250, "unit": "rpm"}
